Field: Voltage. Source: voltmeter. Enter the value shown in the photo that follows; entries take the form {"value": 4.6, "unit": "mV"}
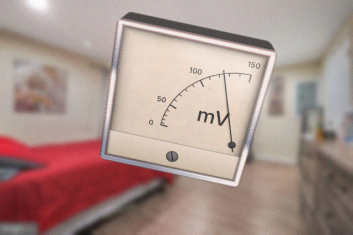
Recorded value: {"value": 125, "unit": "mV"}
